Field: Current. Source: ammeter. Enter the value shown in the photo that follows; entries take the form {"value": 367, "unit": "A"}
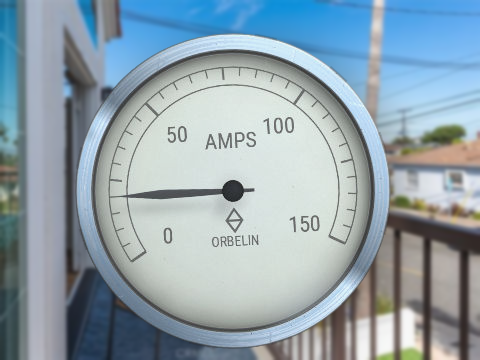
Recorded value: {"value": 20, "unit": "A"}
